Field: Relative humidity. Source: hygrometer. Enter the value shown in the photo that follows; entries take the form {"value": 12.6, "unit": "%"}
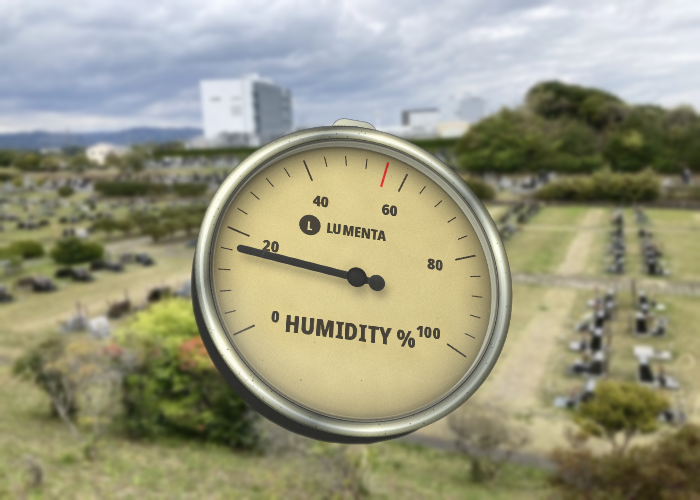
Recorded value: {"value": 16, "unit": "%"}
